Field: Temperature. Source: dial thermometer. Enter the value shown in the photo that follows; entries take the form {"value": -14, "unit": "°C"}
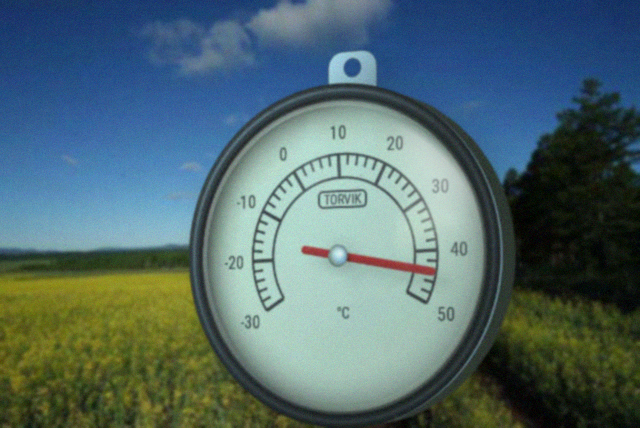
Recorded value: {"value": 44, "unit": "°C"}
